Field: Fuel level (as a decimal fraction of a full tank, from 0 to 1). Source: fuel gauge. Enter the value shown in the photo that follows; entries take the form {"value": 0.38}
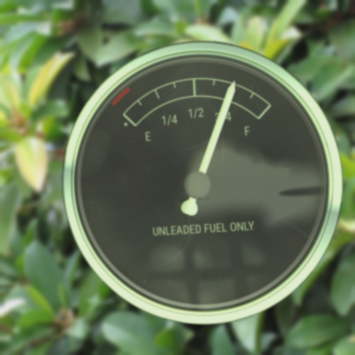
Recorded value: {"value": 0.75}
